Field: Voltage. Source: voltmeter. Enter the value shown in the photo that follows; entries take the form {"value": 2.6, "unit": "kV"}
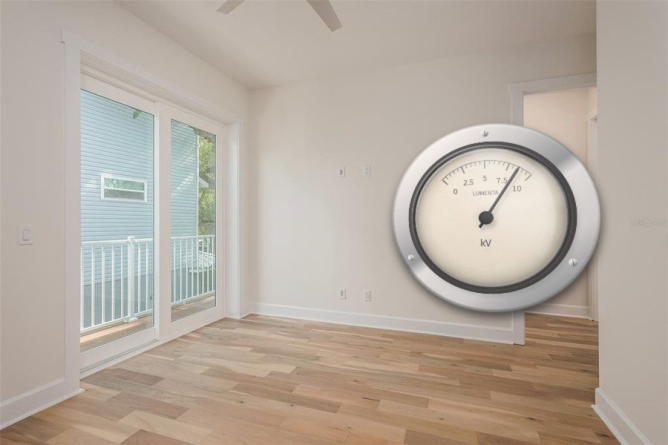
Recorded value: {"value": 8.5, "unit": "kV"}
